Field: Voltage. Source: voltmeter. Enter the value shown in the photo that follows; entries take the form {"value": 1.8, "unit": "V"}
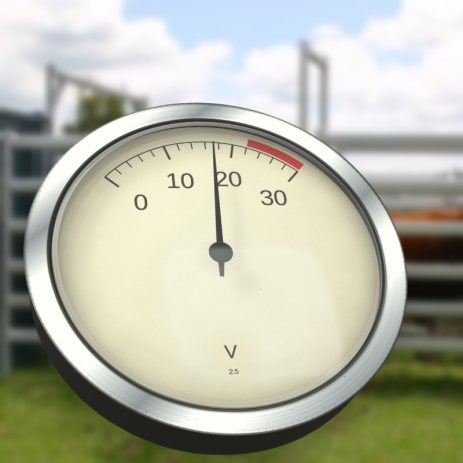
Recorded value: {"value": 17, "unit": "V"}
